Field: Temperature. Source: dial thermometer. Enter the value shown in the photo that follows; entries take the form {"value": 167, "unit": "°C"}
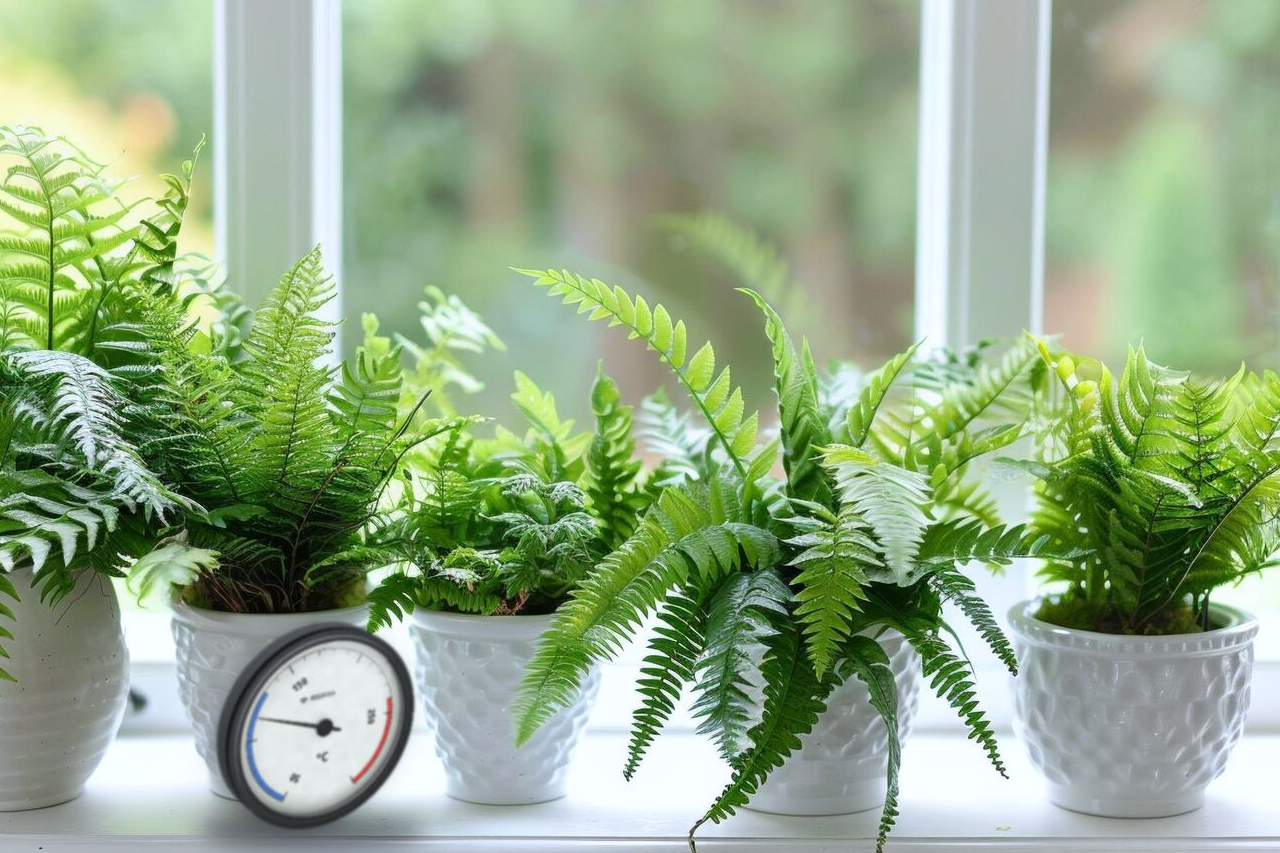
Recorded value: {"value": 115, "unit": "°C"}
